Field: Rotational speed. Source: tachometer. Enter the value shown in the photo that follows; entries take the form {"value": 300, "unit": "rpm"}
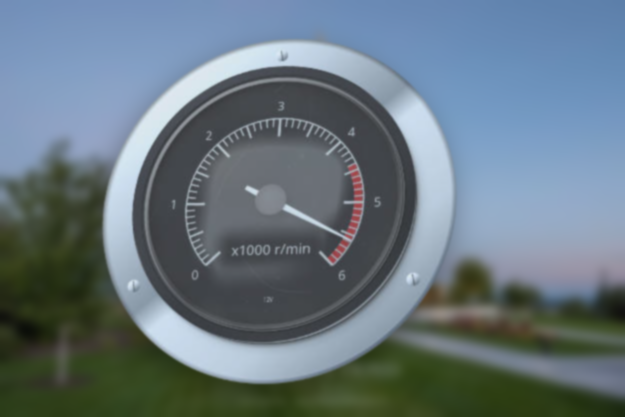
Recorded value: {"value": 5600, "unit": "rpm"}
